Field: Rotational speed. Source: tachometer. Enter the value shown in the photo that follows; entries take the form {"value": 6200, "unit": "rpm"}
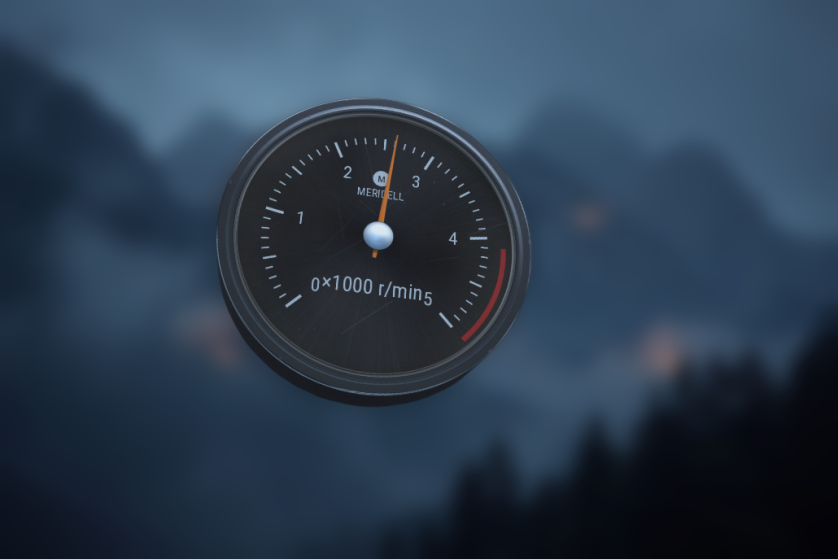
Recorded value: {"value": 2600, "unit": "rpm"}
